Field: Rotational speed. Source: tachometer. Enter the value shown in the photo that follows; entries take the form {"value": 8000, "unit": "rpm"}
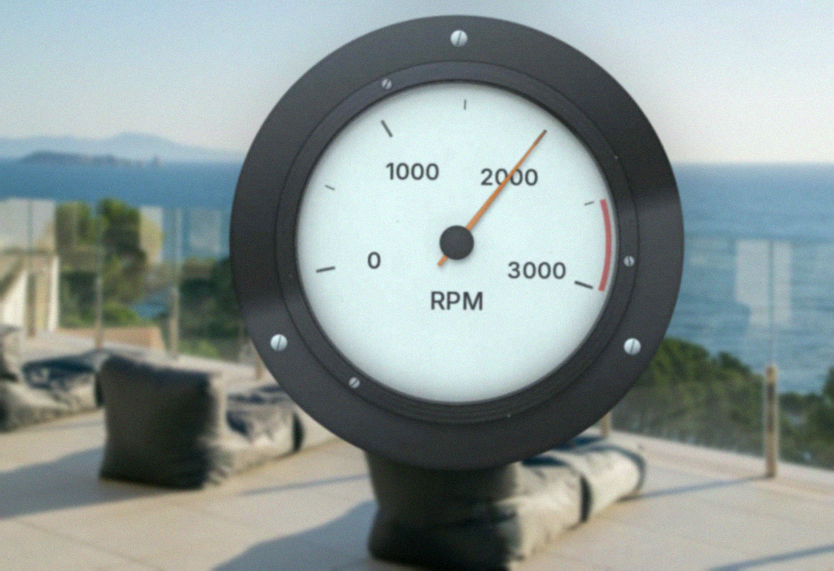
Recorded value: {"value": 2000, "unit": "rpm"}
